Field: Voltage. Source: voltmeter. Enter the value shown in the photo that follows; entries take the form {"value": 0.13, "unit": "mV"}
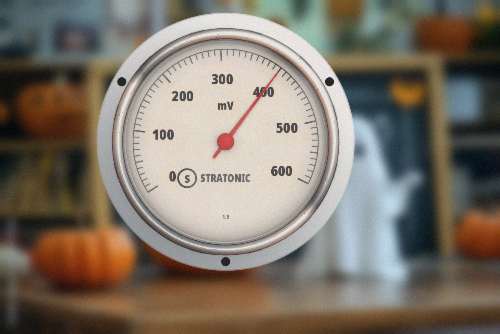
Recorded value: {"value": 400, "unit": "mV"}
